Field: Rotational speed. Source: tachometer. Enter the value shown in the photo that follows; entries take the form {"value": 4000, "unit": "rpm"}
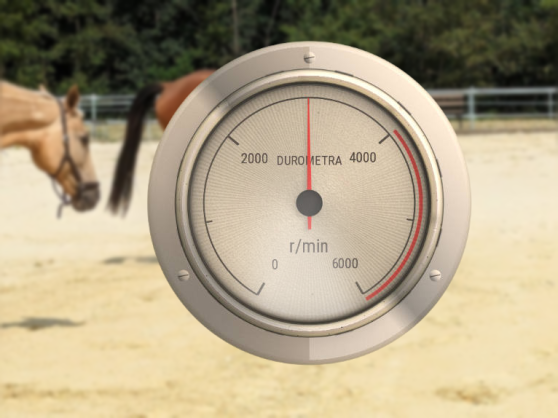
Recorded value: {"value": 3000, "unit": "rpm"}
